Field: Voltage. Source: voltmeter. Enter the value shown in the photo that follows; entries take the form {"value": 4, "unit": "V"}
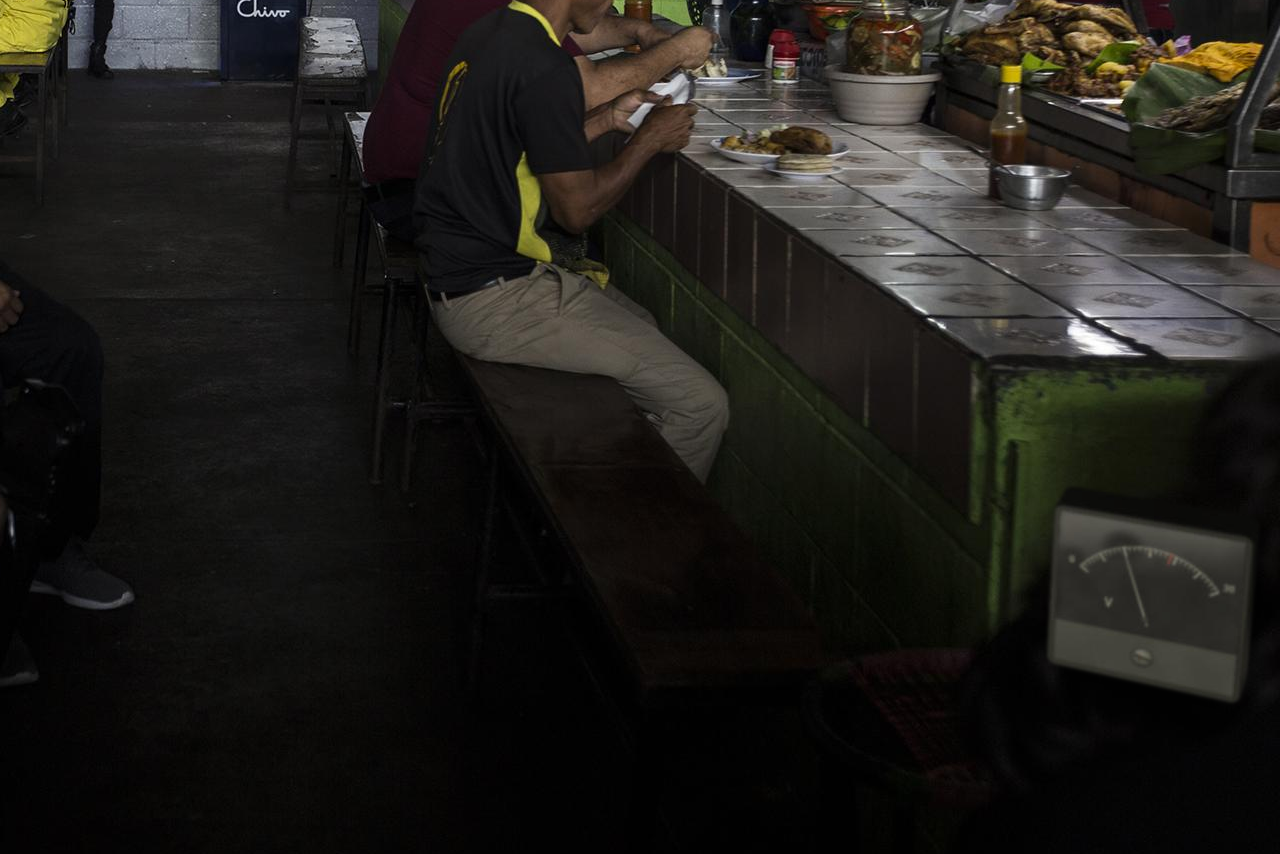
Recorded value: {"value": 10, "unit": "V"}
